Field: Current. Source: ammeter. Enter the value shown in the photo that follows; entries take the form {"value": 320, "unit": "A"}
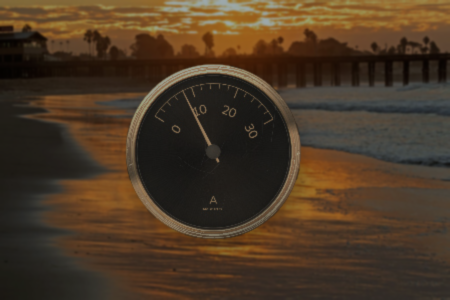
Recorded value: {"value": 8, "unit": "A"}
